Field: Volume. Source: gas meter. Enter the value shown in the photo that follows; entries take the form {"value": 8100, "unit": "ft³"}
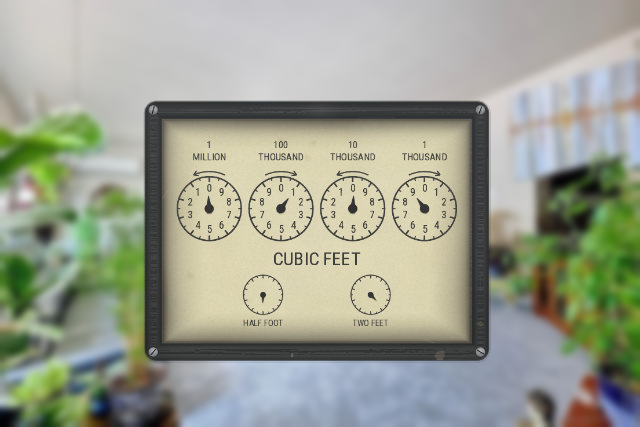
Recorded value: {"value": 9900, "unit": "ft³"}
